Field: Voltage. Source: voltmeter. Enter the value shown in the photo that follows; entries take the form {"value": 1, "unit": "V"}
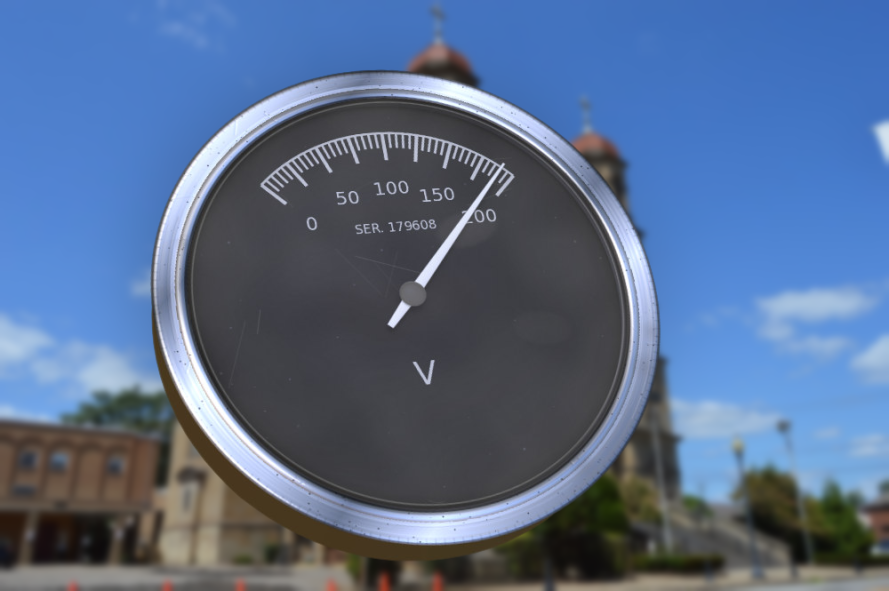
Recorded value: {"value": 190, "unit": "V"}
